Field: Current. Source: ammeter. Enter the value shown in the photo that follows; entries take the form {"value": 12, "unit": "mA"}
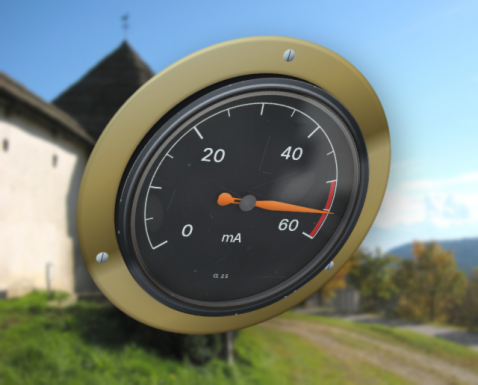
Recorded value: {"value": 55, "unit": "mA"}
